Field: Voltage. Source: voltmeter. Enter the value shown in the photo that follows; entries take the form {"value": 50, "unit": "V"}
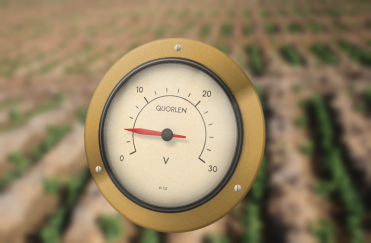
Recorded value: {"value": 4, "unit": "V"}
